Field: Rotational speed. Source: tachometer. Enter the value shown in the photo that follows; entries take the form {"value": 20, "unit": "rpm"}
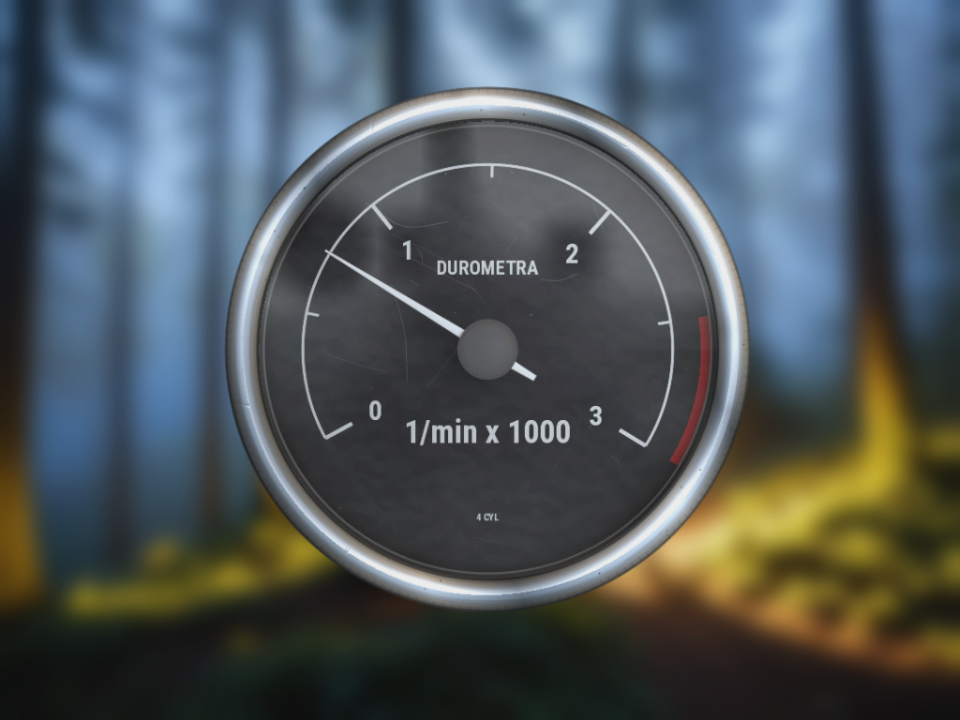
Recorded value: {"value": 750, "unit": "rpm"}
